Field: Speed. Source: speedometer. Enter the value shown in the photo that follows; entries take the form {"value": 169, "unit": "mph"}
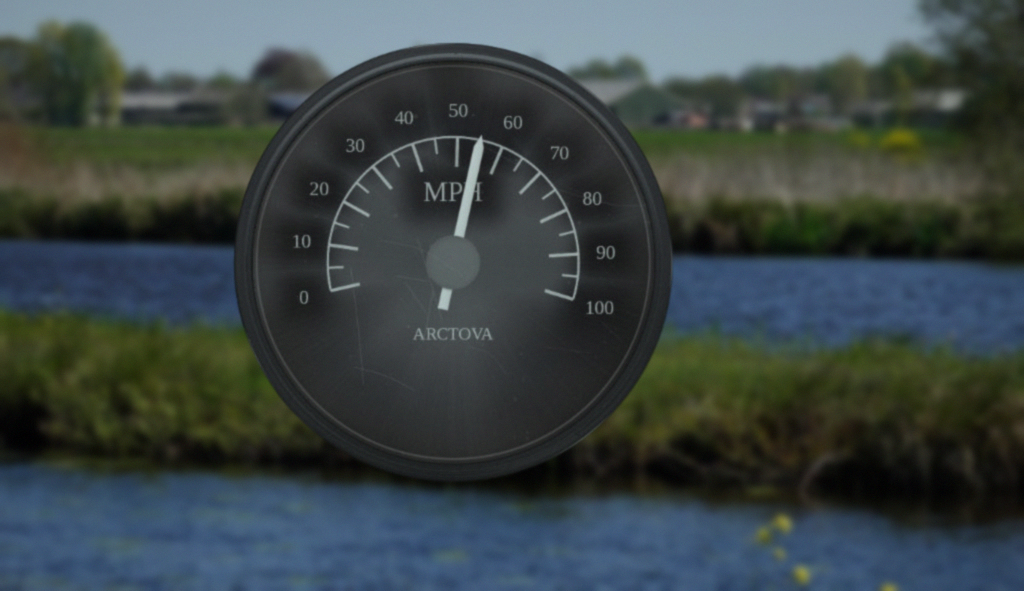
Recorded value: {"value": 55, "unit": "mph"}
